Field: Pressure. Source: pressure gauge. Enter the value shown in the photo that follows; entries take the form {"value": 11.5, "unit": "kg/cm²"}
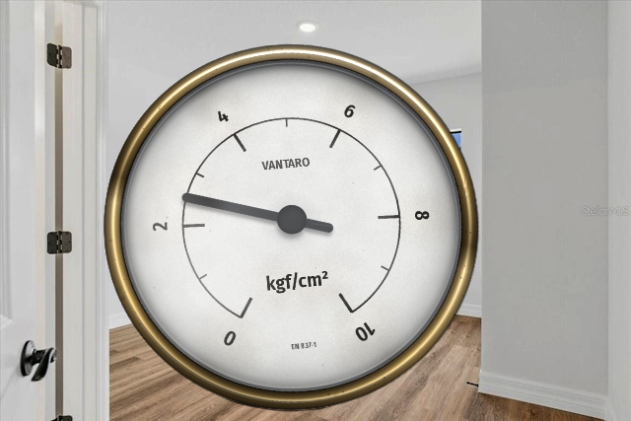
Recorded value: {"value": 2.5, "unit": "kg/cm²"}
